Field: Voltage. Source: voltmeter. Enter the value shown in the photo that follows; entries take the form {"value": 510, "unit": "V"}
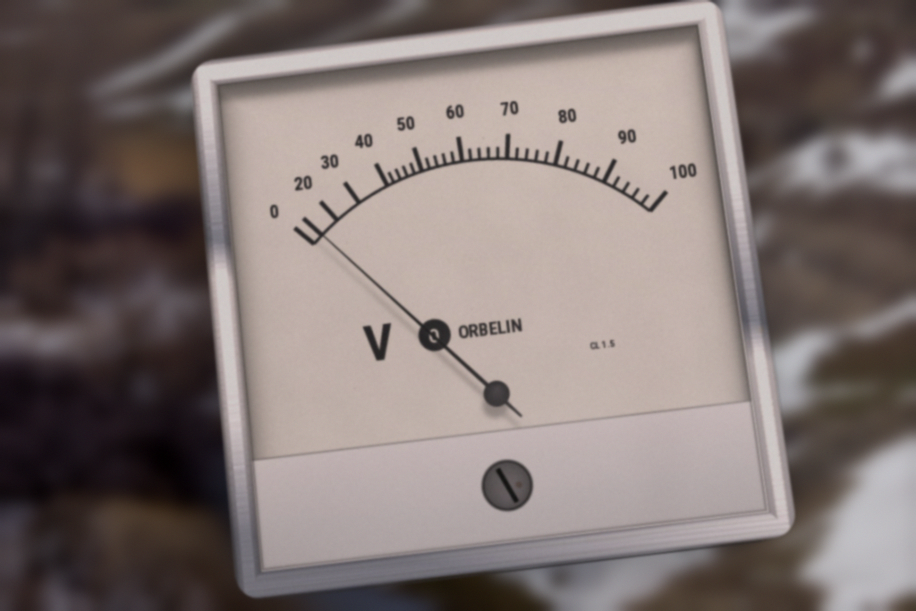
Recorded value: {"value": 10, "unit": "V"}
